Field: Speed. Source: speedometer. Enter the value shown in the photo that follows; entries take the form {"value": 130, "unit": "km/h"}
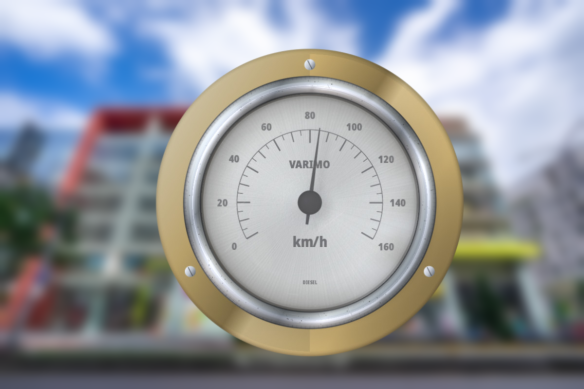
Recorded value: {"value": 85, "unit": "km/h"}
